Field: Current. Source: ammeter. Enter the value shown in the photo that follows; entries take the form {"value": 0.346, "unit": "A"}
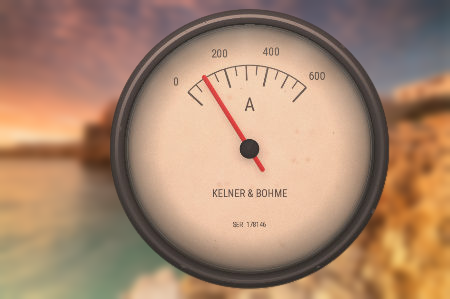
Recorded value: {"value": 100, "unit": "A"}
